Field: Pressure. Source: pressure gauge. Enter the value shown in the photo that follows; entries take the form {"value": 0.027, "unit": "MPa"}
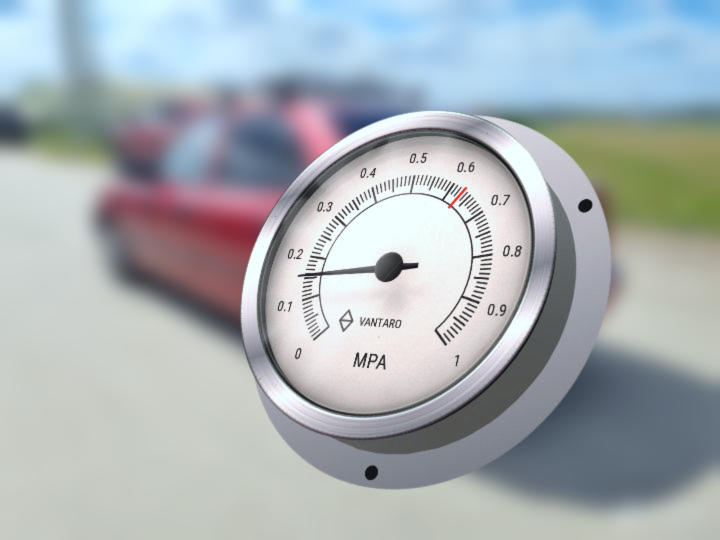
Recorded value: {"value": 0.15, "unit": "MPa"}
